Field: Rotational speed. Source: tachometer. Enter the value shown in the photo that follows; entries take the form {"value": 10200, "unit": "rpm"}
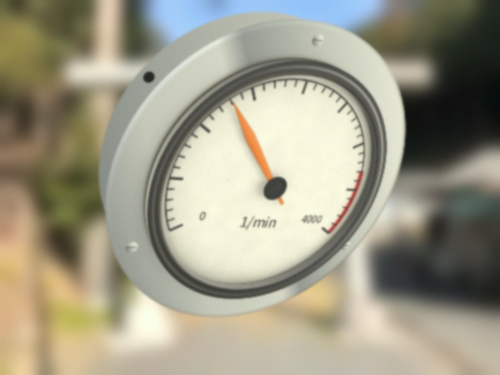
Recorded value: {"value": 1300, "unit": "rpm"}
